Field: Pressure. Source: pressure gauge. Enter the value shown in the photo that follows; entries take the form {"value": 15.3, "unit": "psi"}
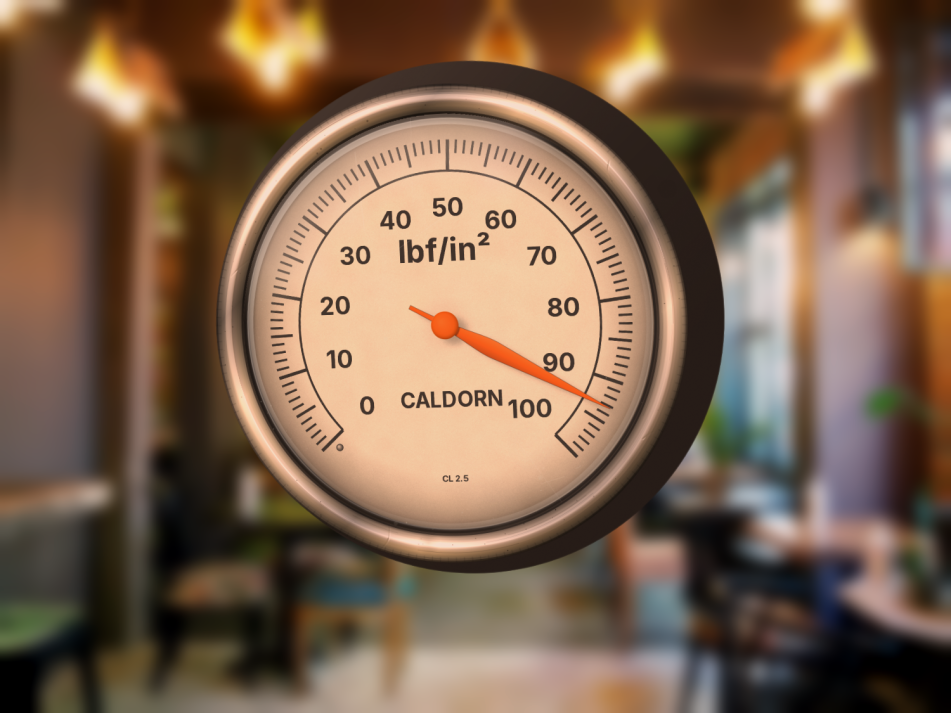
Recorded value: {"value": 93, "unit": "psi"}
